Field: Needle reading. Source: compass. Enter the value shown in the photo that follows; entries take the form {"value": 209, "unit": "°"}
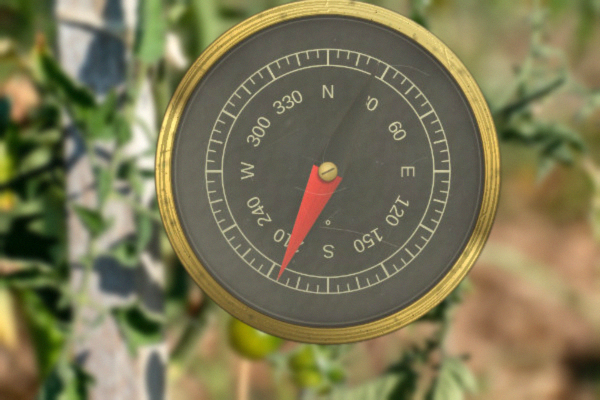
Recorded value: {"value": 205, "unit": "°"}
